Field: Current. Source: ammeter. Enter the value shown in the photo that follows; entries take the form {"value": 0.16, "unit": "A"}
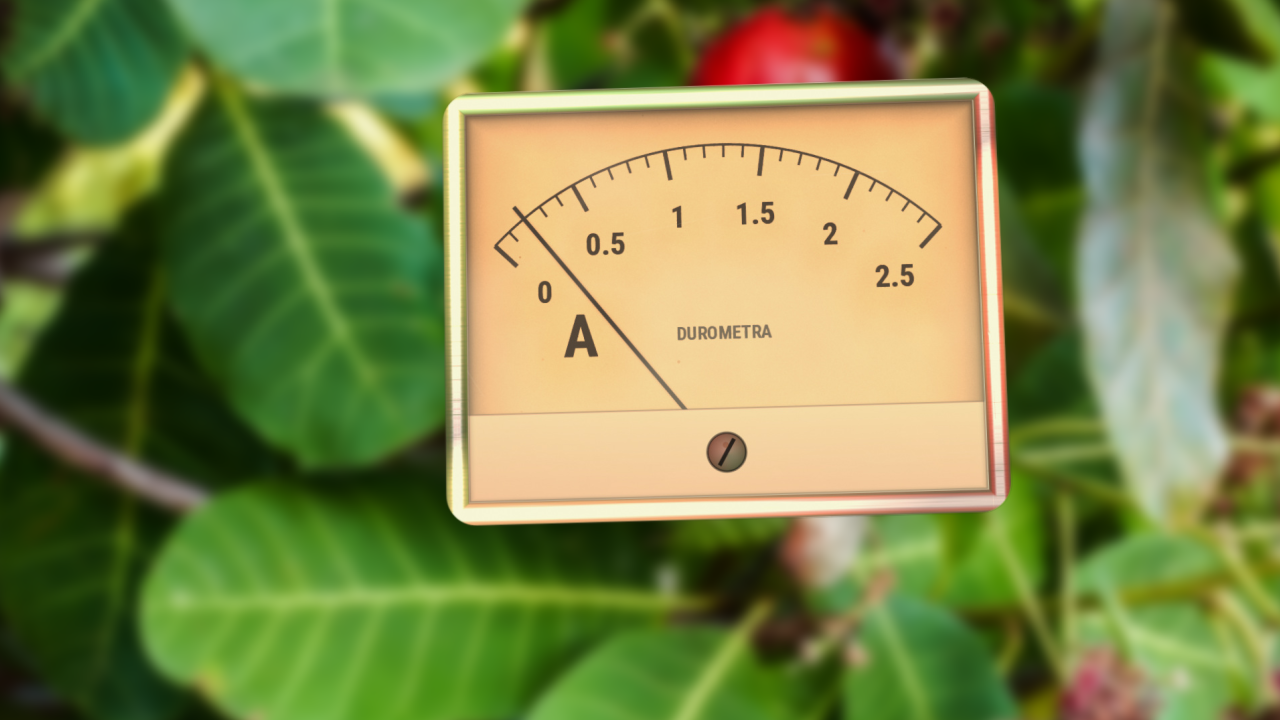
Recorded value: {"value": 0.2, "unit": "A"}
